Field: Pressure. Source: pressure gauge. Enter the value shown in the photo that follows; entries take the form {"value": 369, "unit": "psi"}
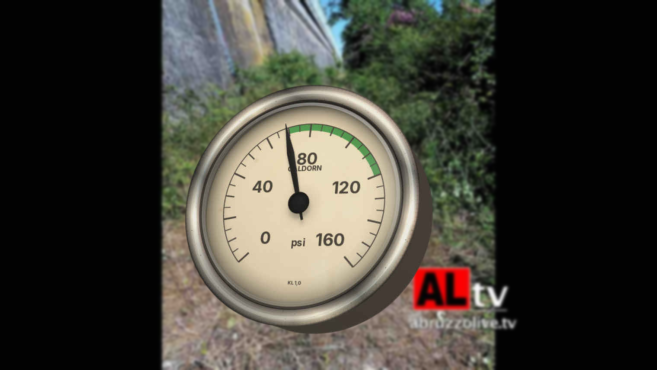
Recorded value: {"value": 70, "unit": "psi"}
